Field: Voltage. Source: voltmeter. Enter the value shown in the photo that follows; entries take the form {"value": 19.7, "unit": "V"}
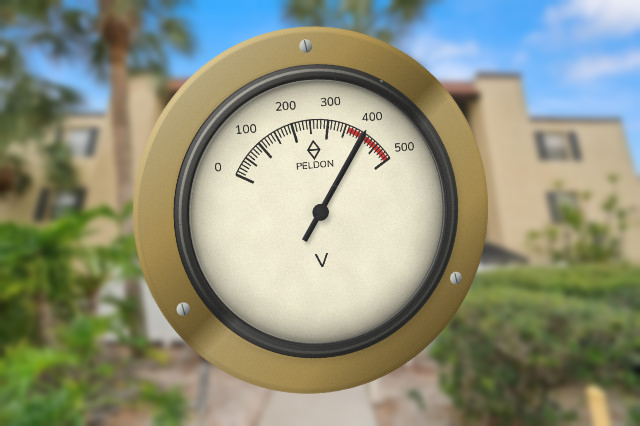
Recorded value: {"value": 400, "unit": "V"}
